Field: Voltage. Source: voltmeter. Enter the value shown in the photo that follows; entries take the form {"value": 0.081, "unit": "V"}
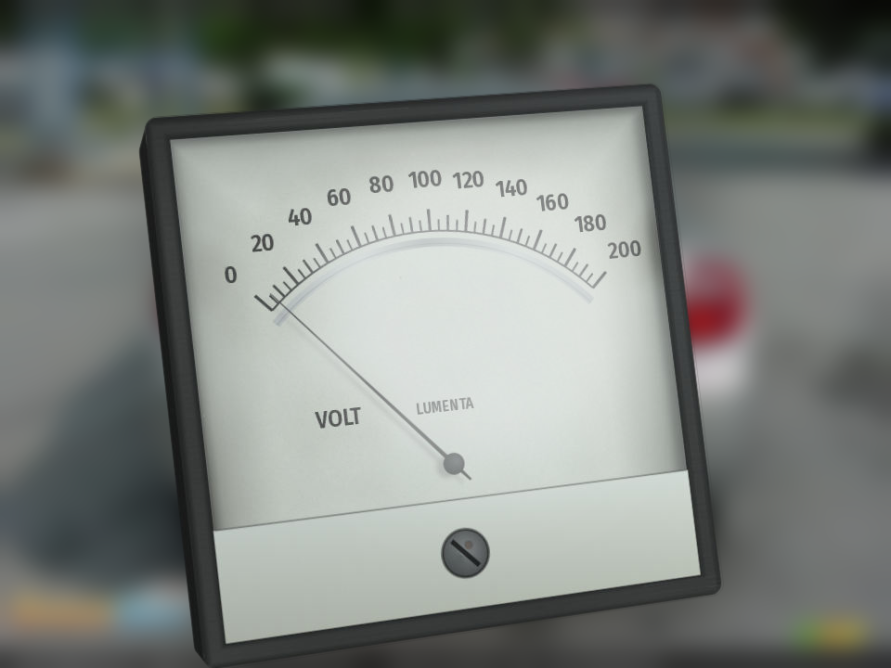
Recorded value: {"value": 5, "unit": "V"}
